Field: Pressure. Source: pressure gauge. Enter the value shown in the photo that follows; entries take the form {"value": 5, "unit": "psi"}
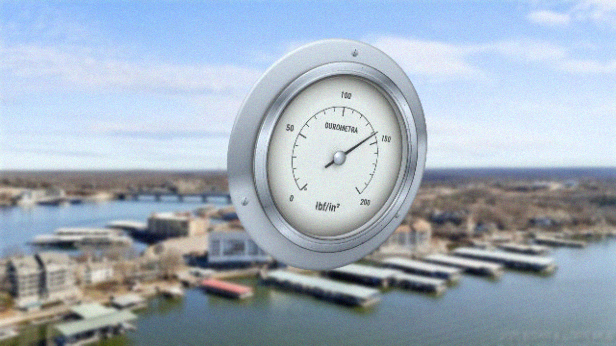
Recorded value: {"value": 140, "unit": "psi"}
